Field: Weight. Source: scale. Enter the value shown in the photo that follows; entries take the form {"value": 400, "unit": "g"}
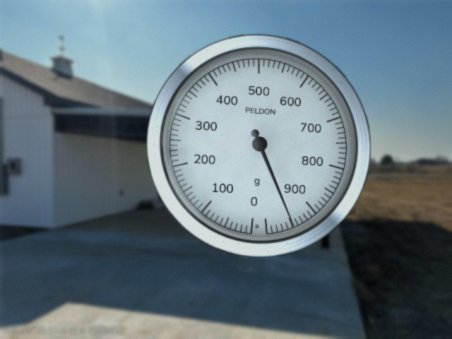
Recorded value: {"value": 950, "unit": "g"}
